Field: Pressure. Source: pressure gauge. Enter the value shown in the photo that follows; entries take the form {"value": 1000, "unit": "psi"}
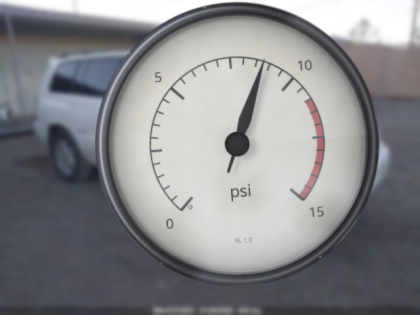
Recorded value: {"value": 8.75, "unit": "psi"}
